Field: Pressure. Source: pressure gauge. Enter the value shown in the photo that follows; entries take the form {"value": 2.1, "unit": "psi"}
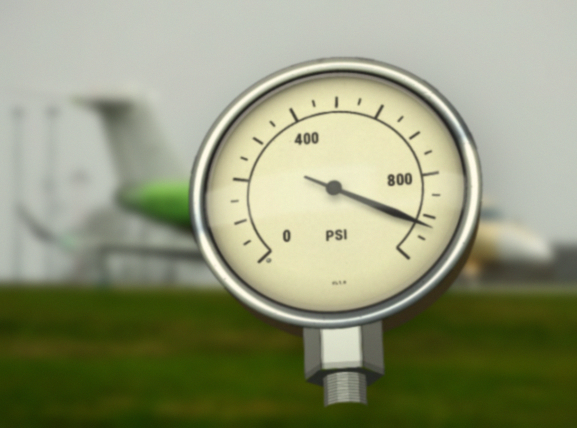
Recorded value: {"value": 925, "unit": "psi"}
